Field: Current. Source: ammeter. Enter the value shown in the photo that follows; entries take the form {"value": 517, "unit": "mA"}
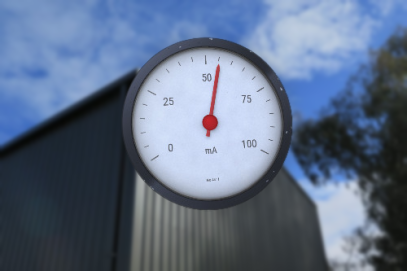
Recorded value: {"value": 55, "unit": "mA"}
